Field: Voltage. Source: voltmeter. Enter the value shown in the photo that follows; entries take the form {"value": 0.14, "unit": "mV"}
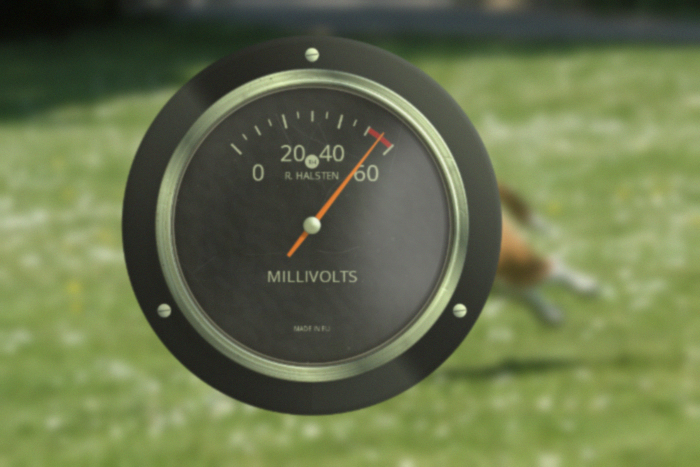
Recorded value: {"value": 55, "unit": "mV"}
